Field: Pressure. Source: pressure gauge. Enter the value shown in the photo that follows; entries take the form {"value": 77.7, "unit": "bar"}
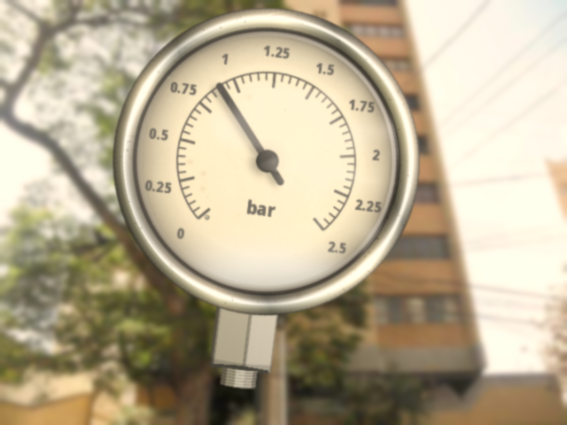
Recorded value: {"value": 0.9, "unit": "bar"}
